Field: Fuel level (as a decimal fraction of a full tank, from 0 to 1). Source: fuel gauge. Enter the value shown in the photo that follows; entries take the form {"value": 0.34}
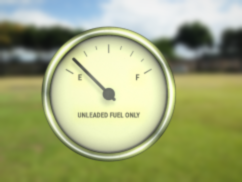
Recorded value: {"value": 0.125}
